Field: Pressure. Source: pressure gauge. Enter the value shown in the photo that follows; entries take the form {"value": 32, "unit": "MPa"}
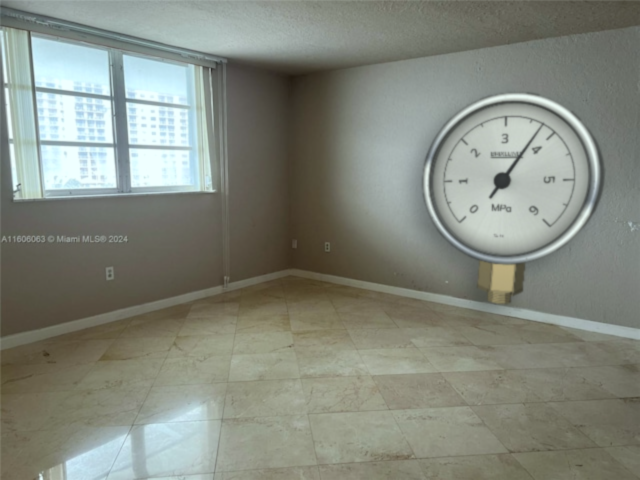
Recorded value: {"value": 3.75, "unit": "MPa"}
